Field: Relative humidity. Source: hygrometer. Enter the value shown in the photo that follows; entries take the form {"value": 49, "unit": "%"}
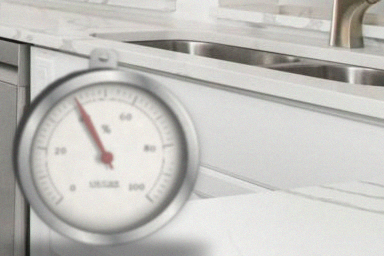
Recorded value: {"value": 40, "unit": "%"}
